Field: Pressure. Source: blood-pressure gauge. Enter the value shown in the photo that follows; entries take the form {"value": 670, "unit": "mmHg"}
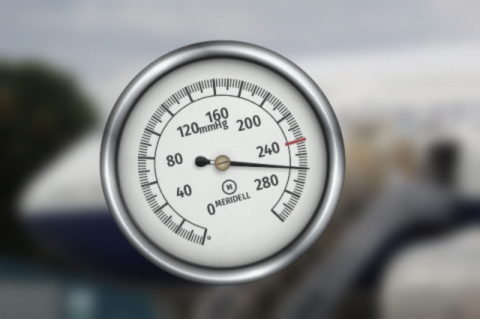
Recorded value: {"value": 260, "unit": "mmHg"}
